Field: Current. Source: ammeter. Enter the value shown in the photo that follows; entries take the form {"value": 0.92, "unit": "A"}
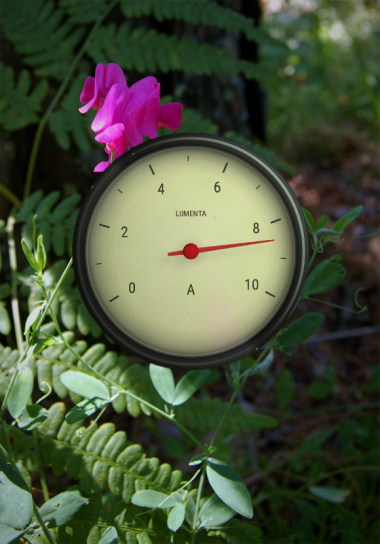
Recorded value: {"value": 8.5, "unit": "A"}
